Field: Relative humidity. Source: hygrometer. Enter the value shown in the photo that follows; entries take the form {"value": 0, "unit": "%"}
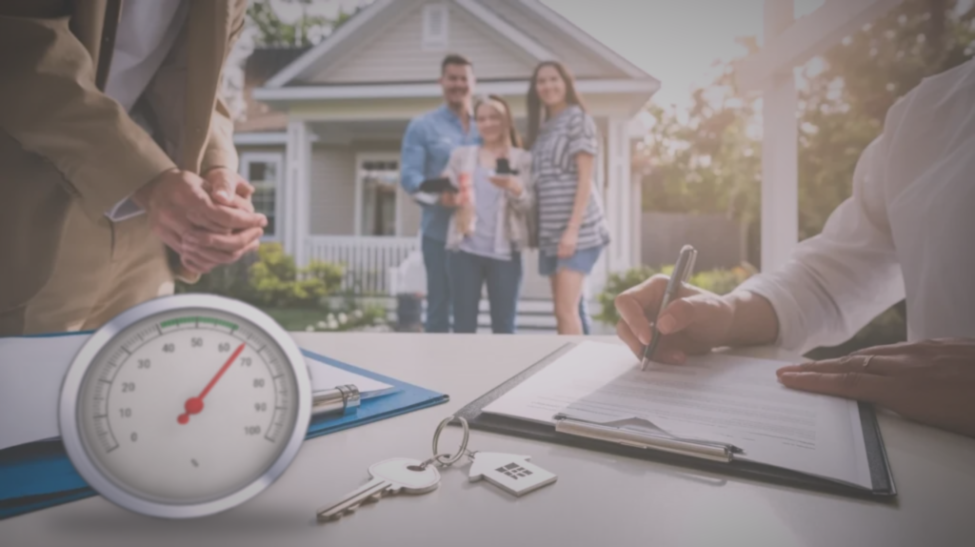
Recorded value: {"value": 65, "unit": "%"}
